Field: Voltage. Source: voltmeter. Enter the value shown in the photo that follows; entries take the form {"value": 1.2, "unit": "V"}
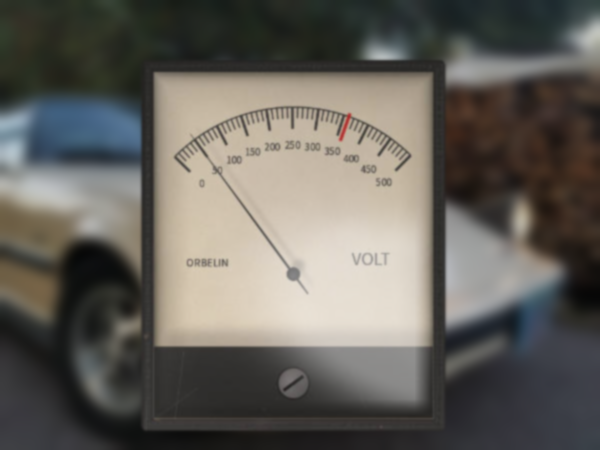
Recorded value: {"value": 50, "unit": "V"}
